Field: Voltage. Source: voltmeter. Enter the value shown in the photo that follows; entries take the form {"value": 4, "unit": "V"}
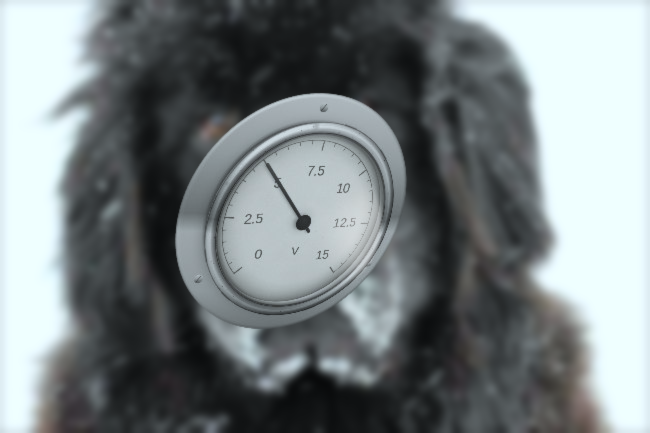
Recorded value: {"value": 5, "unit": "V"}
